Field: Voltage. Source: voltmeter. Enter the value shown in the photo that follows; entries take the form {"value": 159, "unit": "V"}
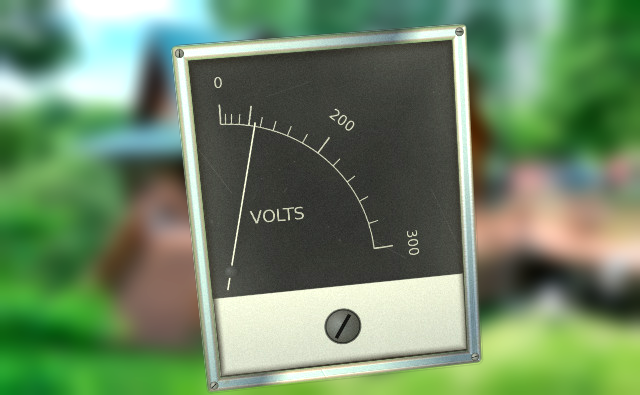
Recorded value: {"value": 110, "unit": "V"}
